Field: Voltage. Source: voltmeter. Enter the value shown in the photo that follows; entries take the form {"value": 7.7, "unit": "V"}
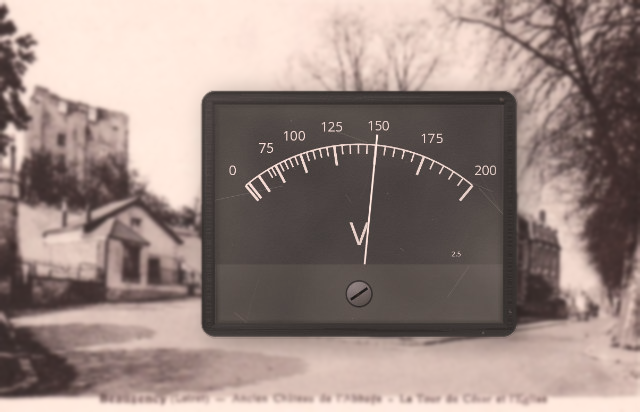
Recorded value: {"value": 150, "unit": "V"}
